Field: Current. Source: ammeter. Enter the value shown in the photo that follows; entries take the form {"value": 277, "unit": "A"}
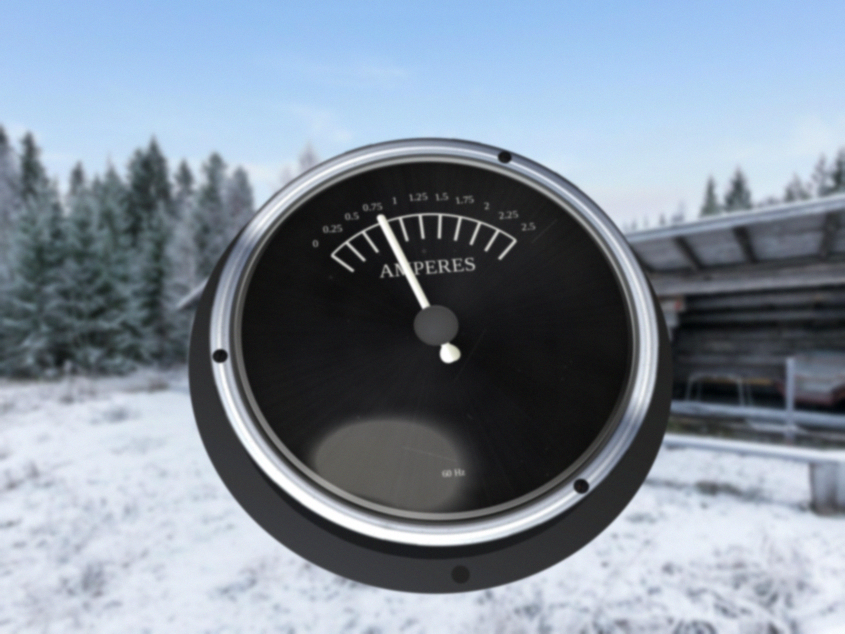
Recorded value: {"value": 0.75, "unit": "A"}
